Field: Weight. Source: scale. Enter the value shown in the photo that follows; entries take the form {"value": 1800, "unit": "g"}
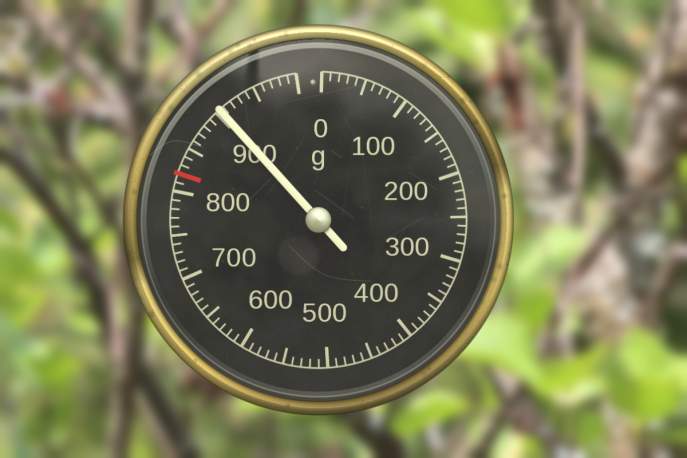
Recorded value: {"value": 905, "unit": "g"}
